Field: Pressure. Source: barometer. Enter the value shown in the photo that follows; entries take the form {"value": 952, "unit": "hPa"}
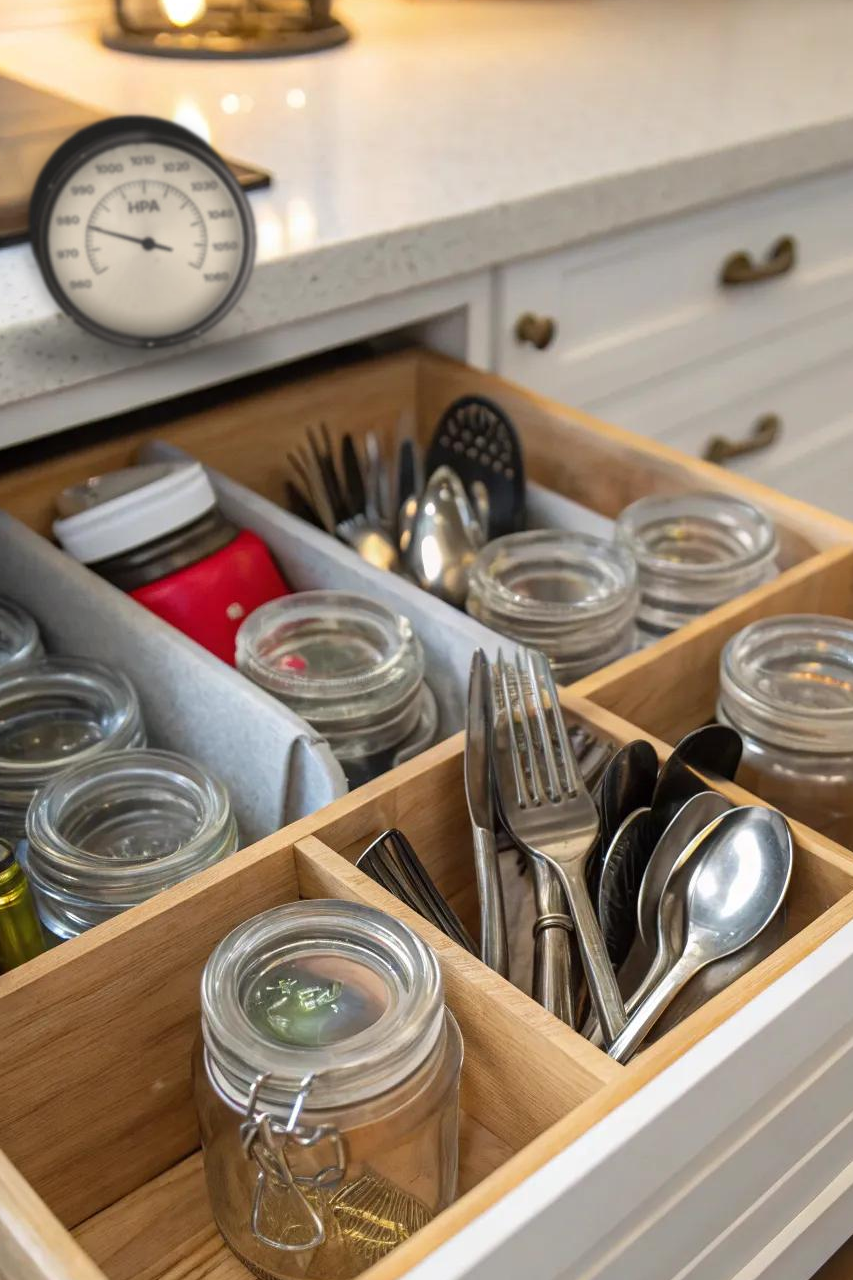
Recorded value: {"value": 980, "unit": "hPa"}
